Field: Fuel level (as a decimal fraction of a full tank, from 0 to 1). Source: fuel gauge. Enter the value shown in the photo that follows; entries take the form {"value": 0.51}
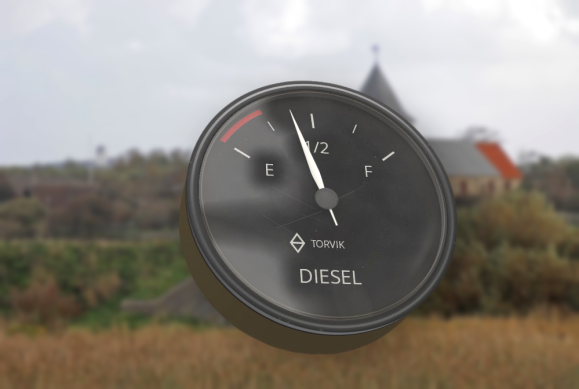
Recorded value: {"value": 0.375}
